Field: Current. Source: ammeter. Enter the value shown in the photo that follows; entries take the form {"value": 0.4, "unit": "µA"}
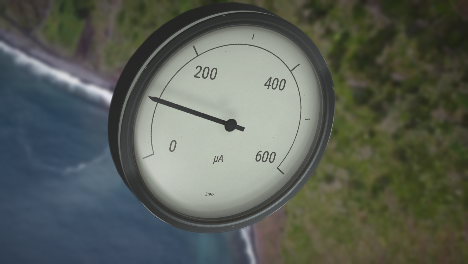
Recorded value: {"value": 100, "unit": "µA"}
